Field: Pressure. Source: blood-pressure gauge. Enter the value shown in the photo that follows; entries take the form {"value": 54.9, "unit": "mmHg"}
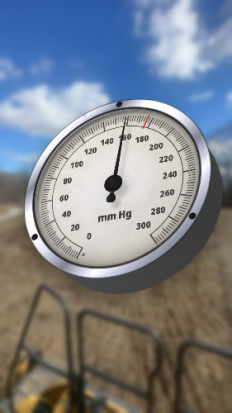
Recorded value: {"value": 160, "unit": "mmHg"}
